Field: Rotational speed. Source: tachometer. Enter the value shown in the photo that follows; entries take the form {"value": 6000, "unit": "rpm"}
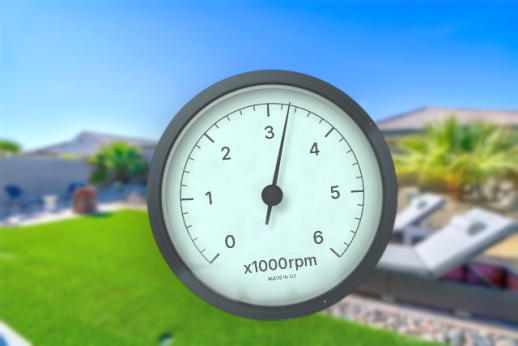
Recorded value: {"value": 3300, "unit": "rpm"}
